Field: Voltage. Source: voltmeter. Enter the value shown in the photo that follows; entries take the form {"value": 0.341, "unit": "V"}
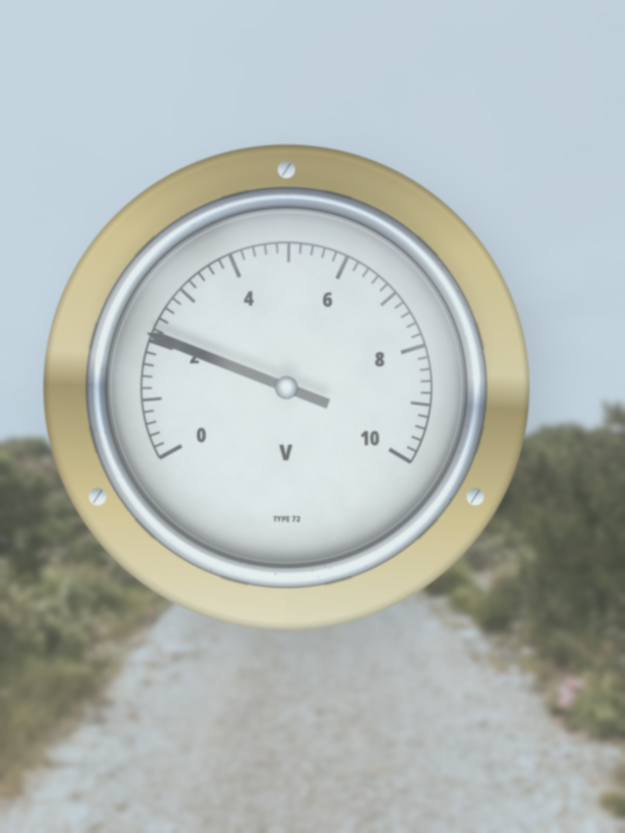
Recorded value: {"value": 2.1, "unit": "V"}
